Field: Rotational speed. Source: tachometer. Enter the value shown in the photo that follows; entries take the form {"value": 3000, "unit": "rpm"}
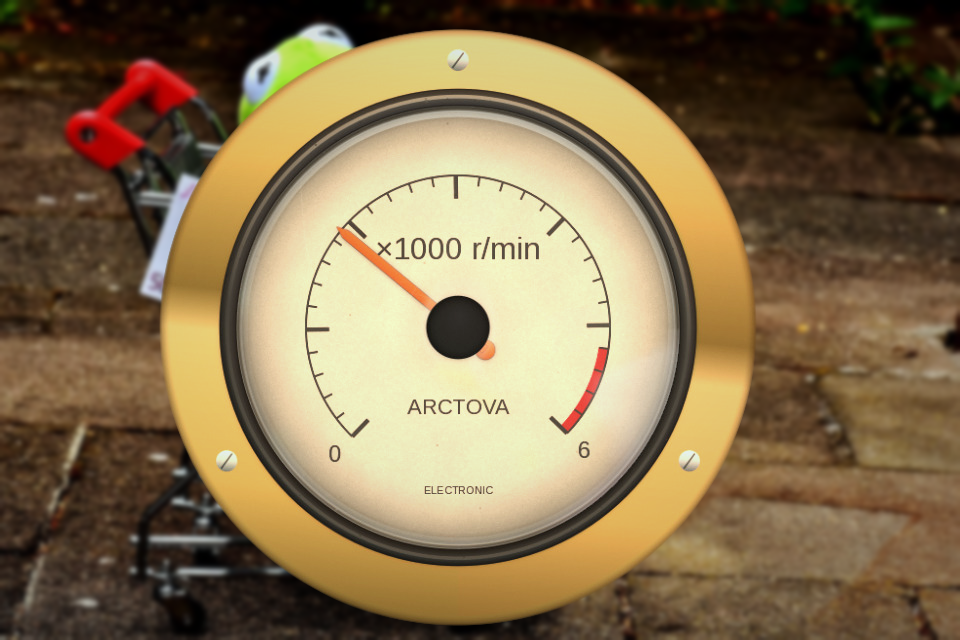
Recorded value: {"value": 1900, "unit": "rpm"}
